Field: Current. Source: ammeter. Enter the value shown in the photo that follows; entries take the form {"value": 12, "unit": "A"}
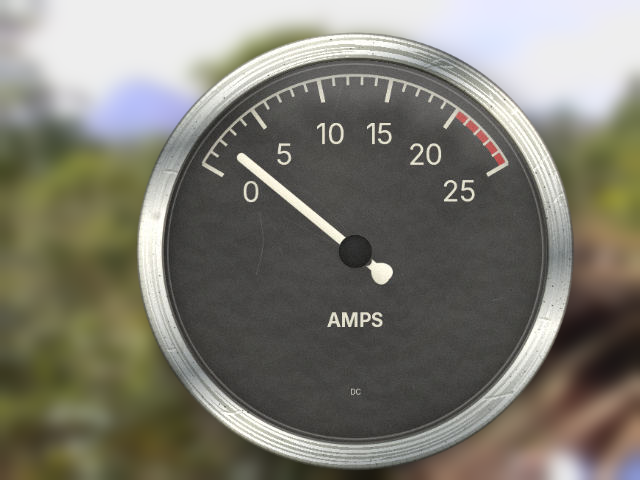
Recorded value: {"value": 2, "unit": "A"}
